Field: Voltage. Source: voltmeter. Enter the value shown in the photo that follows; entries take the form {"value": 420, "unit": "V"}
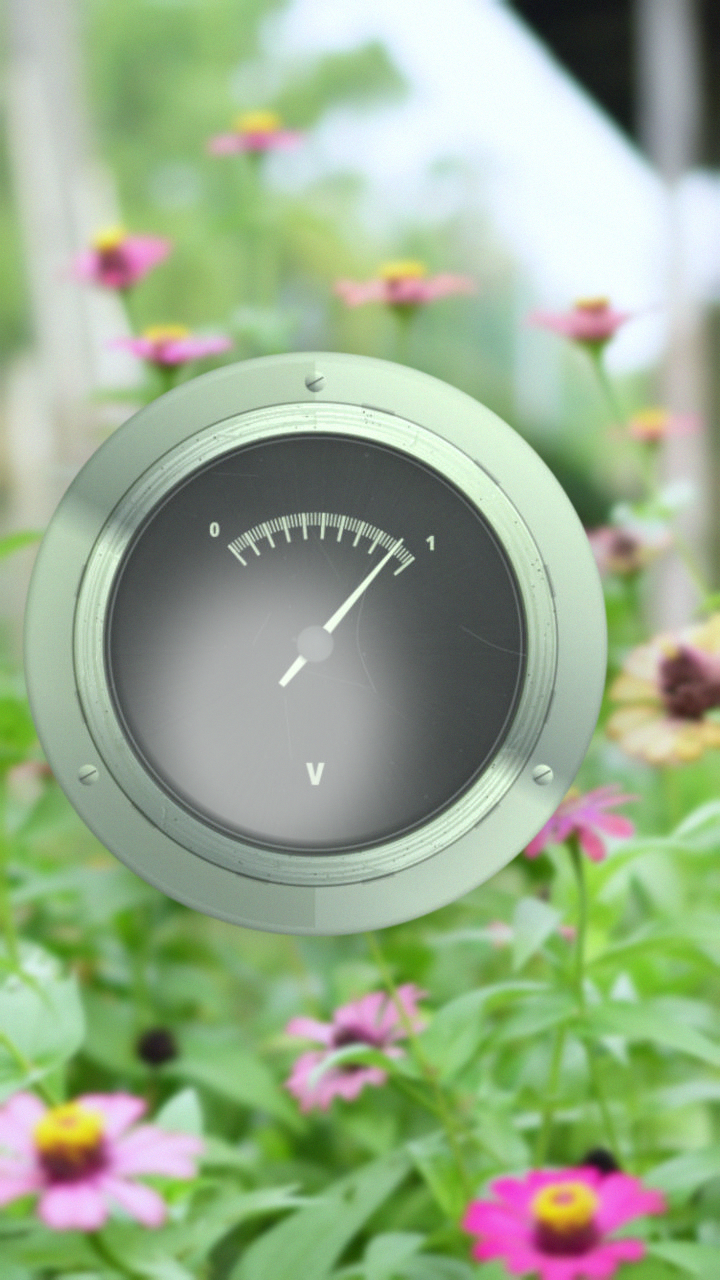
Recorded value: {"value": 0.9, "unit": "V"}
